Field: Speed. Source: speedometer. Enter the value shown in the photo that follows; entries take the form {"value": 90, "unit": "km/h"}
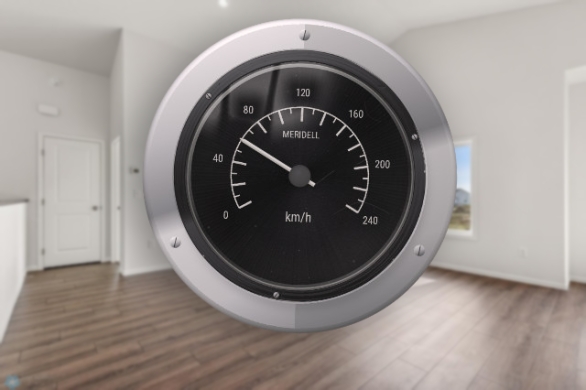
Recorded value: {"value": 60, "unit": "km/h"}
